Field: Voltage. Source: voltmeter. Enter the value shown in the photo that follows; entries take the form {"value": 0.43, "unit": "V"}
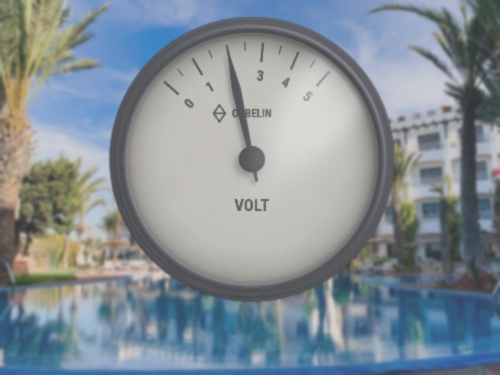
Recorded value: {"value": 2, "unit": "V"}
